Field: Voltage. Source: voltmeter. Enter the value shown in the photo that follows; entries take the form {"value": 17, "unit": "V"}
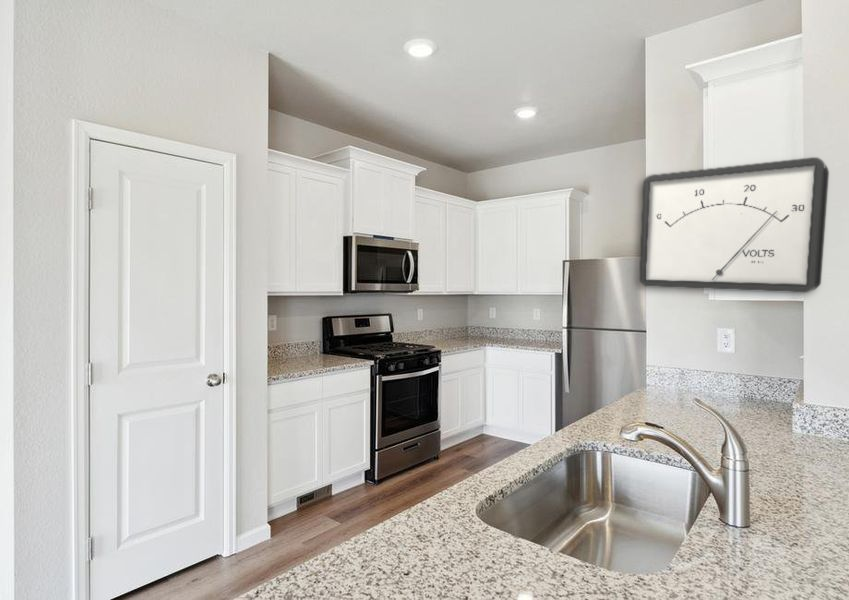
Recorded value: {"value": 27.5, "unit": "V"}
